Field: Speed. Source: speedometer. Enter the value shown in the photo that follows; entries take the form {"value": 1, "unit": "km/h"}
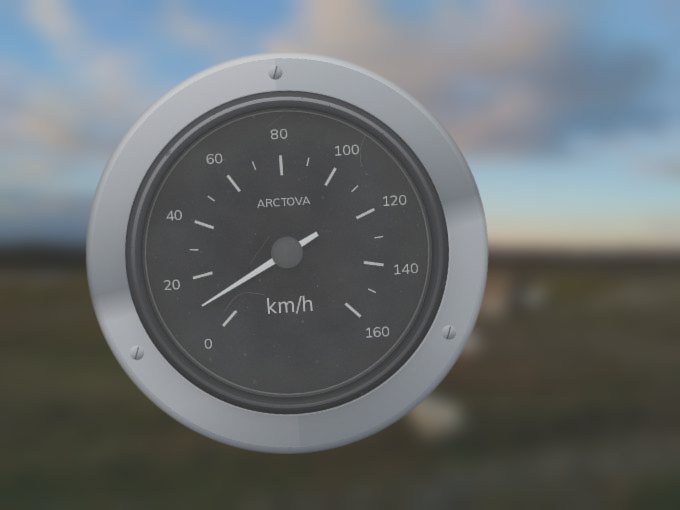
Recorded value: {"value": 10, "unit": "km/h"}
